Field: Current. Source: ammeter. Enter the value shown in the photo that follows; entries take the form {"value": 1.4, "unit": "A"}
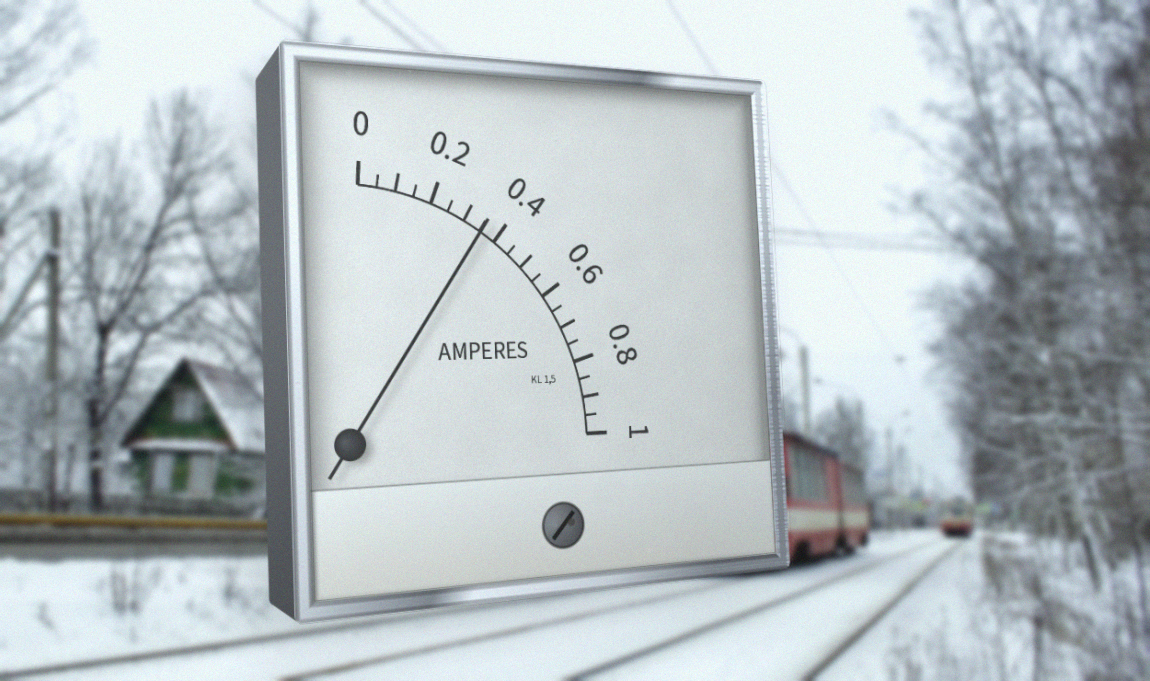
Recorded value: {"value": 0.35, "unit": "A"}
